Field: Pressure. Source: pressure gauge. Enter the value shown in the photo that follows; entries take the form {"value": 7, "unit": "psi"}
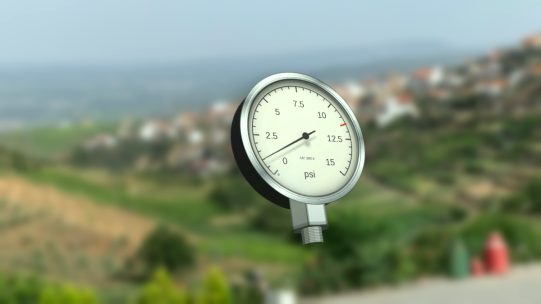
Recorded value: {"value": 1, "unit": "psi"}
